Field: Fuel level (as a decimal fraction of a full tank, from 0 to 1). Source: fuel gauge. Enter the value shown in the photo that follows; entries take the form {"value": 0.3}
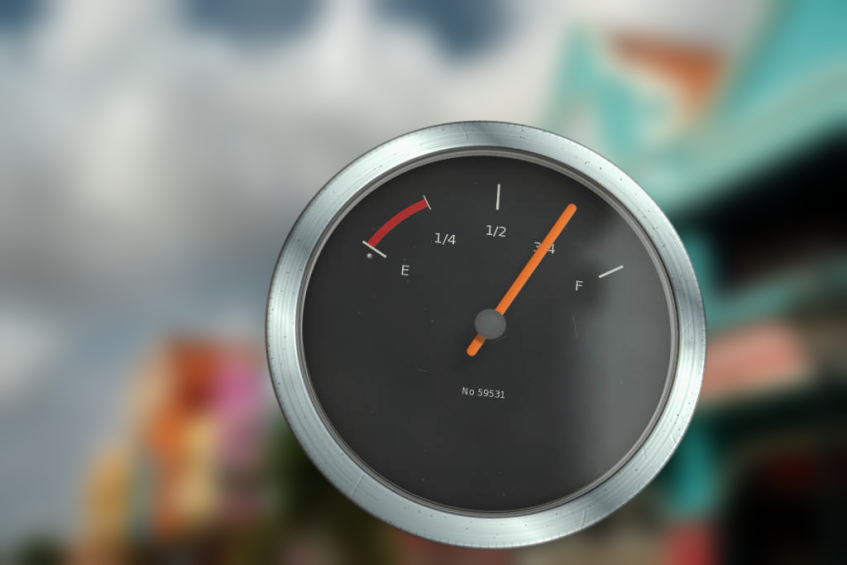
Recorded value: {"value": 0.75}
